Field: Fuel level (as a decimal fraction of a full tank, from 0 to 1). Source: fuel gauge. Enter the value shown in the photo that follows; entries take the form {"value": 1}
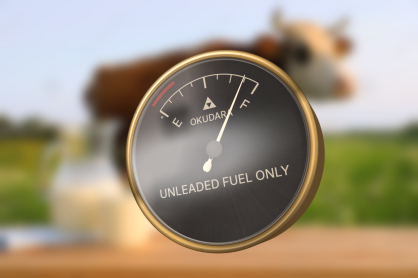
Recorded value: {"value": 0.875}
